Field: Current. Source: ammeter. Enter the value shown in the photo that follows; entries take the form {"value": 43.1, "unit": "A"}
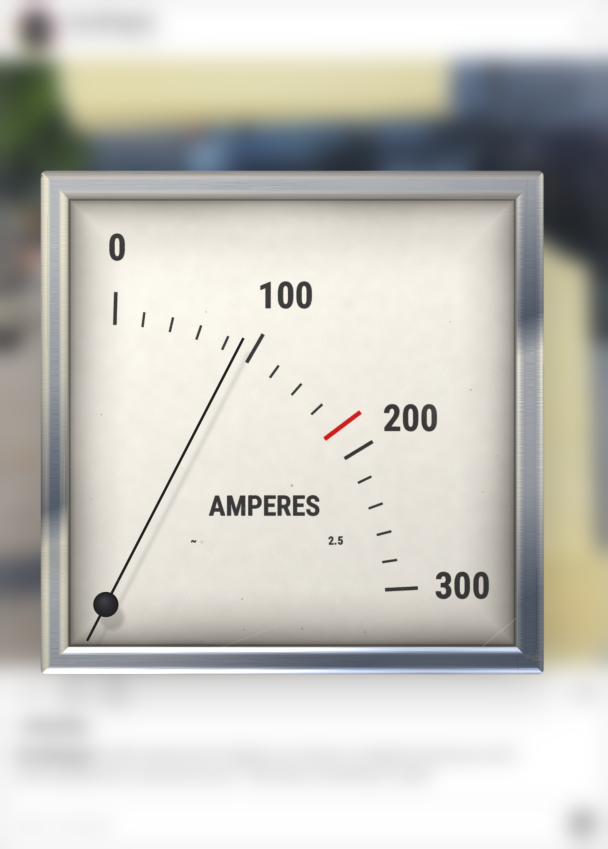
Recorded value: {"value": 90, "unit": "A"}
